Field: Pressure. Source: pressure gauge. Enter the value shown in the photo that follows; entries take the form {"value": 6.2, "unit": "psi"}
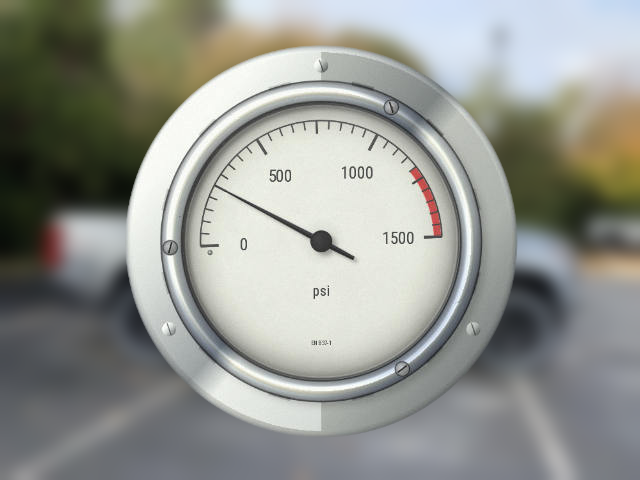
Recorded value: {"value": 250, "unit": "psi"}
